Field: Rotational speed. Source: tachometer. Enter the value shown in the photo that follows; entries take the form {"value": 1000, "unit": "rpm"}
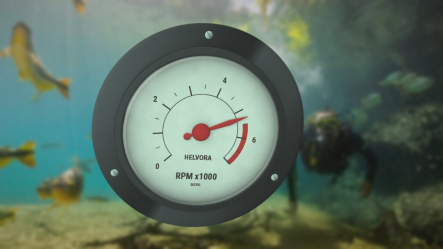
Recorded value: {"value": 5250, "unit": "rpm"}
